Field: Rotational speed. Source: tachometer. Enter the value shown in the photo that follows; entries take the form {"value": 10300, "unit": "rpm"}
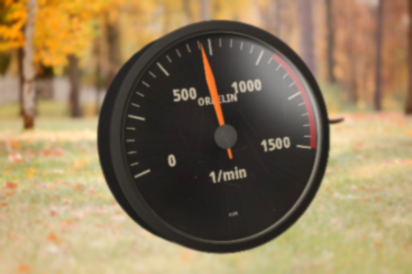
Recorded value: {"value": 700, "unit": "rpm"}
